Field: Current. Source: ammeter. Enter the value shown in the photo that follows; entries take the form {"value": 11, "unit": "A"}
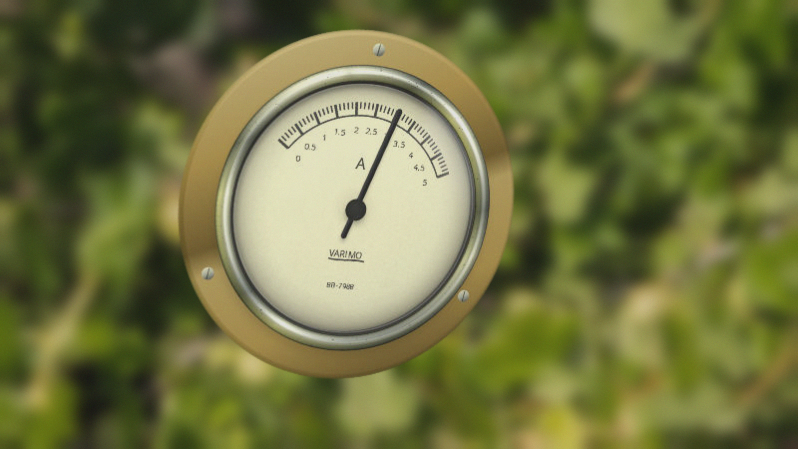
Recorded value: {"value": 3, "unit": "A"}
